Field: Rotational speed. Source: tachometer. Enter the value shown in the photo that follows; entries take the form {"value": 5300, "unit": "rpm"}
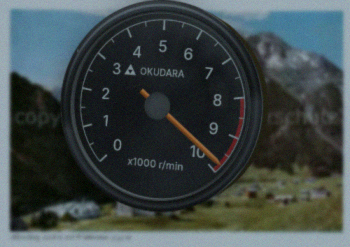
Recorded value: {"value": 9750, "unit": "rpm"}
